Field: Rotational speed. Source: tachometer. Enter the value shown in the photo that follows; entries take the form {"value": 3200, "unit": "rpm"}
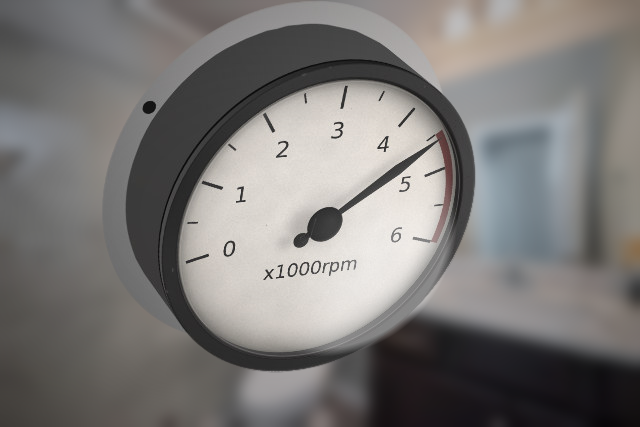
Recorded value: {"value": 4500, "unit": "rpm"}
